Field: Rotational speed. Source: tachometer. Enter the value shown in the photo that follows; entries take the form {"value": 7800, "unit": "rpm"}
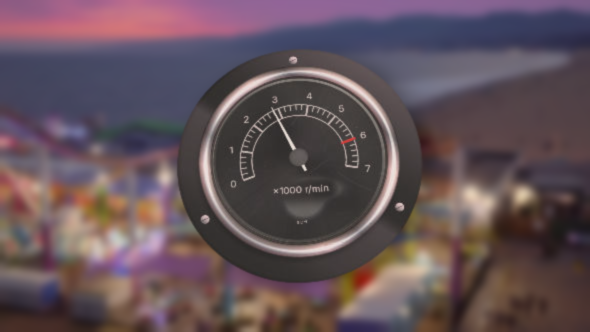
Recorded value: {"value": 2800, "unit": "rpm"}
